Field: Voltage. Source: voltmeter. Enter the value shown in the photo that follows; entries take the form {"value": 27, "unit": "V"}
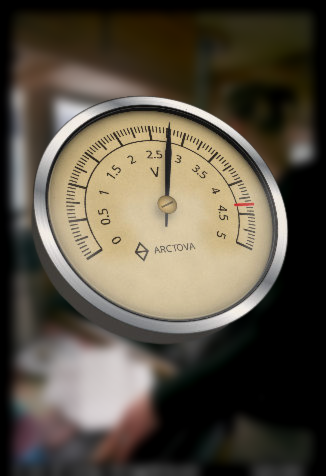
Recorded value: {"value": 2.75, "unit": "V"}
